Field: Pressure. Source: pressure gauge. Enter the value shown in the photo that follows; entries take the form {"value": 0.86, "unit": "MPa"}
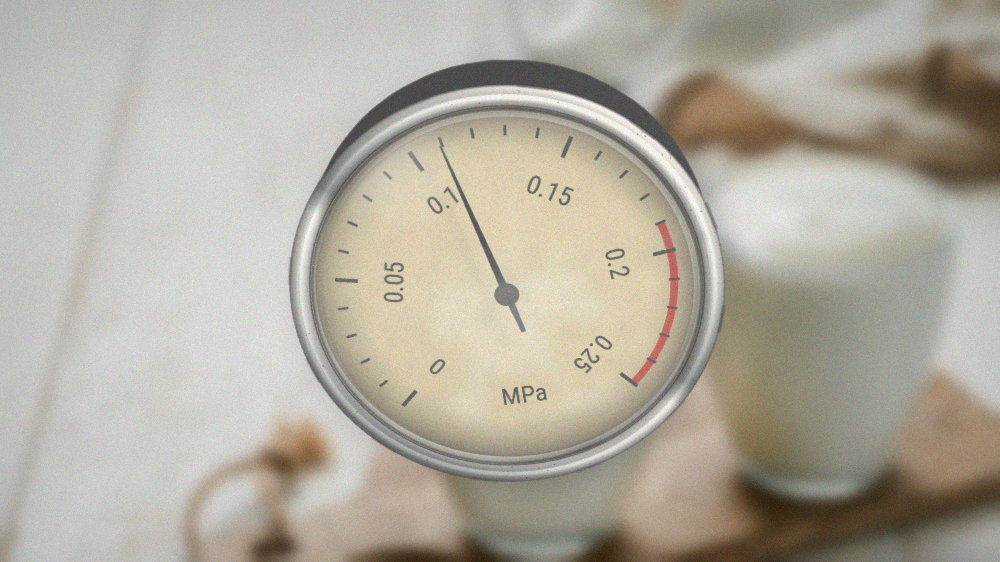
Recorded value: {"value": 0.11, "unit": "MPa"}
